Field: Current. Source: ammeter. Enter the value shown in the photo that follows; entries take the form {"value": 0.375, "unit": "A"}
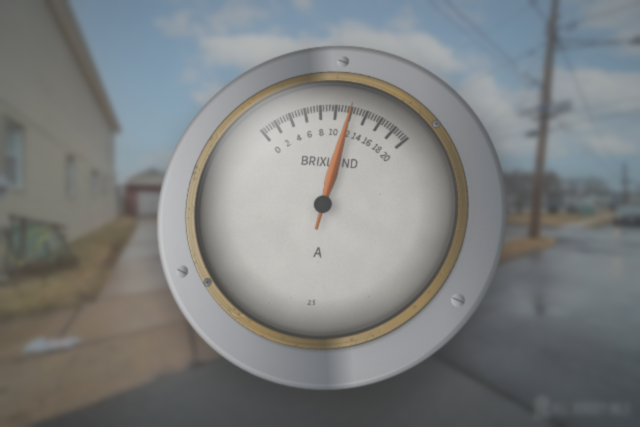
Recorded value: {"value": 12, "unit": "A"}
